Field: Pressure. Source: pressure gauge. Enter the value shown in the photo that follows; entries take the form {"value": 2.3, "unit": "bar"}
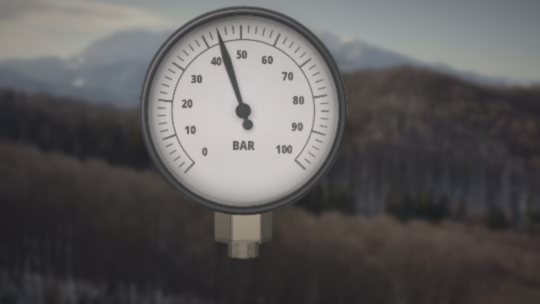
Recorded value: {"value": 44, "unit": "bar"}
